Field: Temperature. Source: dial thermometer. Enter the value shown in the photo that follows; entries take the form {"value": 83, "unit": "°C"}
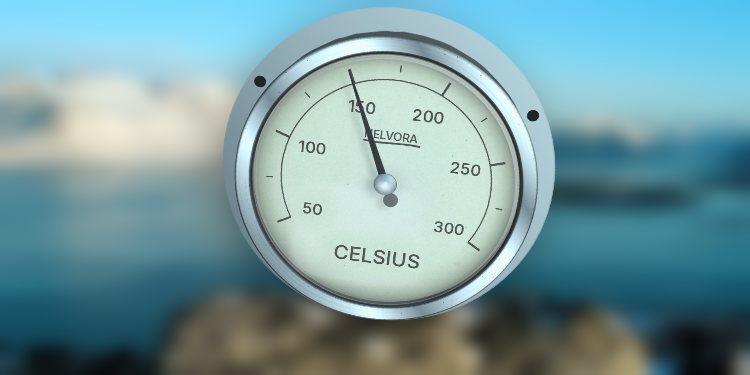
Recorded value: {"value": 150, "unit": "°C"}
